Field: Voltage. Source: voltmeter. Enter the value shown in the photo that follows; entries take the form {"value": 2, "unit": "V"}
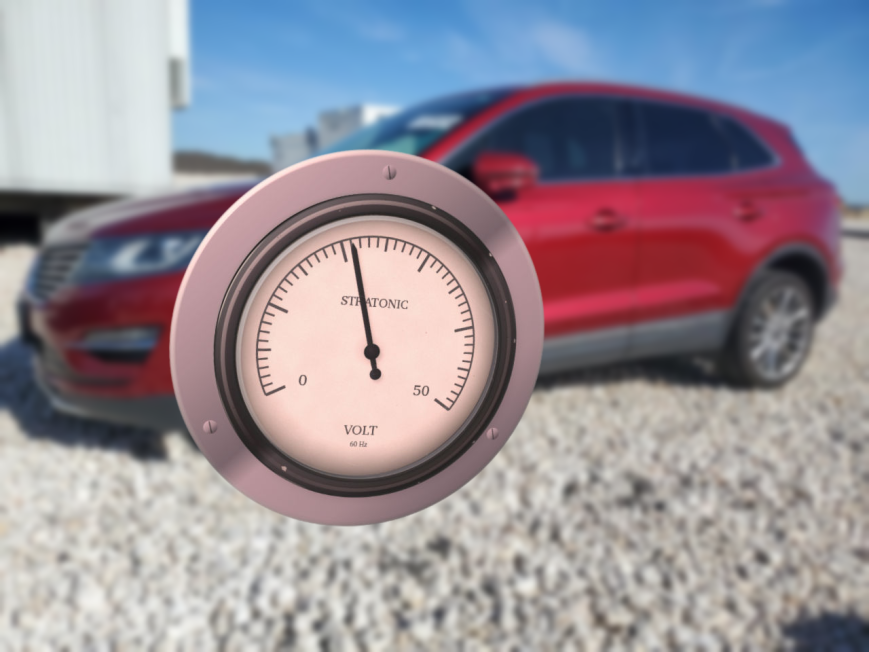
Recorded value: {"value": 21, "unit": "V"}
